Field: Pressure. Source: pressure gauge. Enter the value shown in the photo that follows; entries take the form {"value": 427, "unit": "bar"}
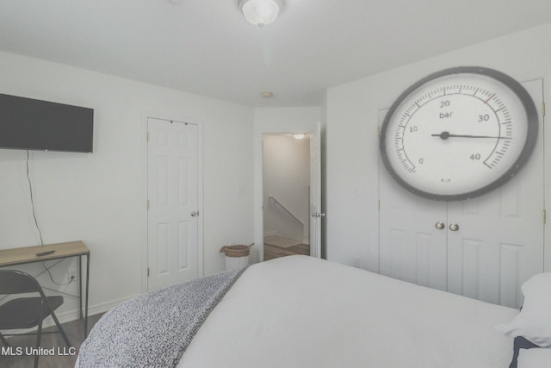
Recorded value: {"value": 35, "unit": "bar"}
